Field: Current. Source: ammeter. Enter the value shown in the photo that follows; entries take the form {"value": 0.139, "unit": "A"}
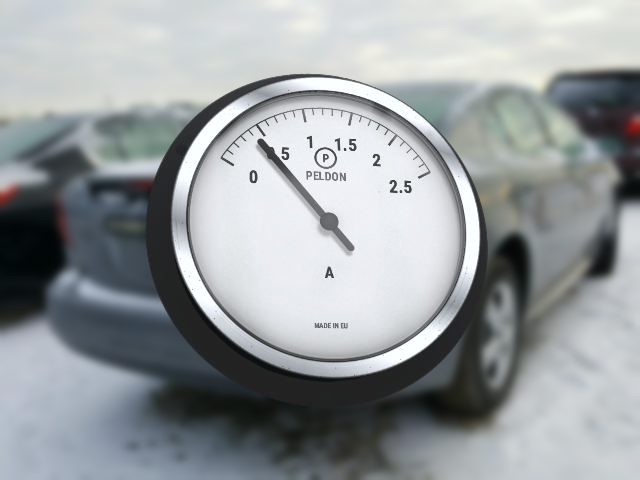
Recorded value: {"value": 0.4, "unit": "A"}
